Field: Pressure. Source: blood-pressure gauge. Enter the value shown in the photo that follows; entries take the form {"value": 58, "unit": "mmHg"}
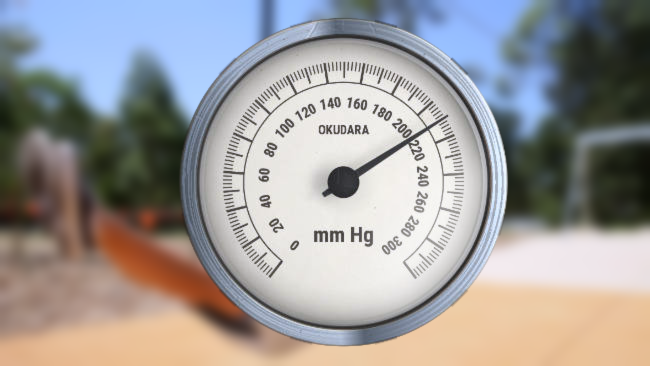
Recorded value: {"value": 210, "unit": "mmHg"}
